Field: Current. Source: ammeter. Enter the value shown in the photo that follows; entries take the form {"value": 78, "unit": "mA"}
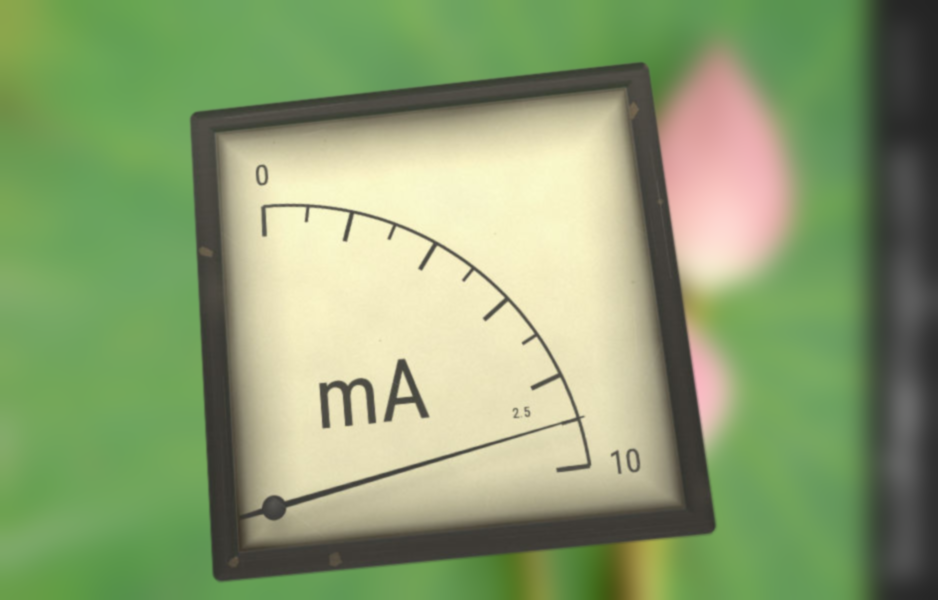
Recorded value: {"value": 9, "unit": "mA"}
